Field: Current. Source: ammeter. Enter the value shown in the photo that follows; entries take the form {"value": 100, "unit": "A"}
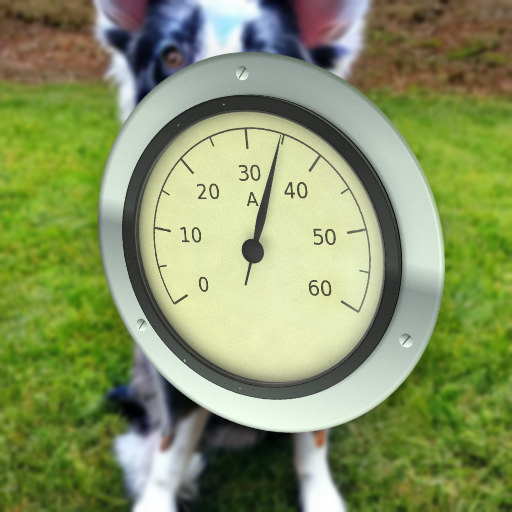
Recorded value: {"value": 35, "unit": "A"}
